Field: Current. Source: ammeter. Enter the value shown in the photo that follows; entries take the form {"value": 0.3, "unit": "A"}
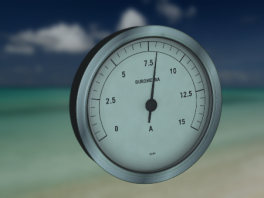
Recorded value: {"value": 8, "unit": "A"}
